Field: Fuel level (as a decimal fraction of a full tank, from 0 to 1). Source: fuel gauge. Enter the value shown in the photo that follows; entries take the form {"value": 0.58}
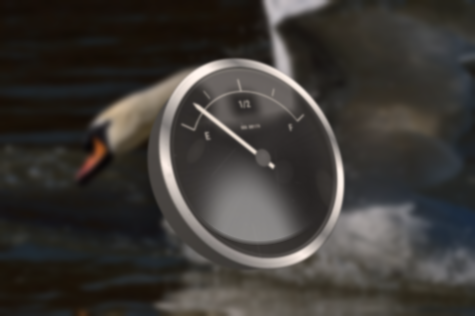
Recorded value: {"value": 0.125}
